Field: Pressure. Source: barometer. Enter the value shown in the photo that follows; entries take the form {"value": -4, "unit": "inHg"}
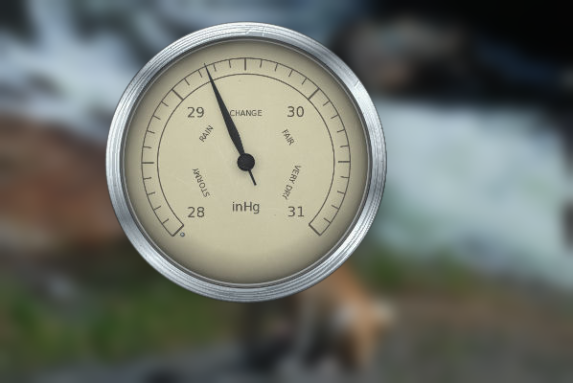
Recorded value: {"value": 29.25, "unit": "inHg"}
